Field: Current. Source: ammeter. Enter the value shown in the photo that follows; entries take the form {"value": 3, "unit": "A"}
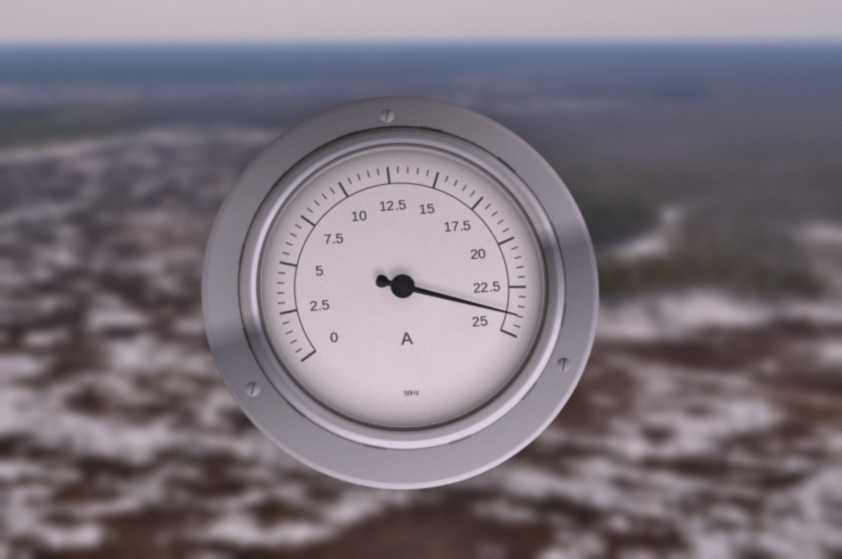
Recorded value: {"value": 24, "unit": "A"}
